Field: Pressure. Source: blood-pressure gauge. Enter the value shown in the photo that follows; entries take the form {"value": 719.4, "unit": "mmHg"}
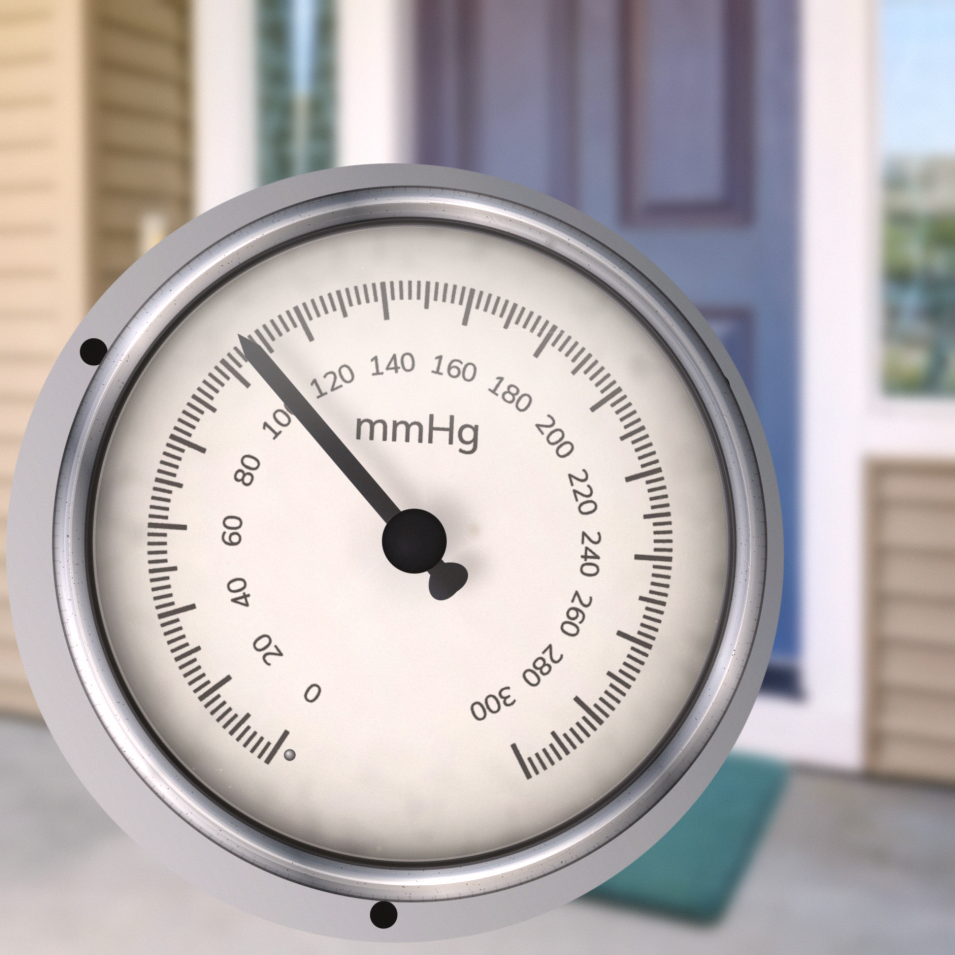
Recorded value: {"value": 106, "unit": "mmHg"}
